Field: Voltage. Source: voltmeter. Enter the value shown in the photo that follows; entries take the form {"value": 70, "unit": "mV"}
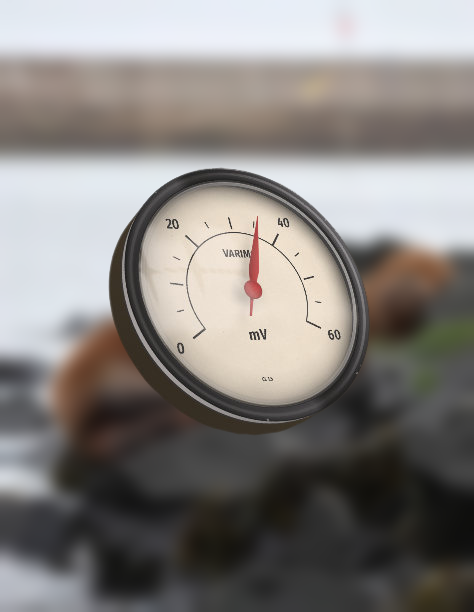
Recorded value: {"value": 35, "unit": "mV"}
